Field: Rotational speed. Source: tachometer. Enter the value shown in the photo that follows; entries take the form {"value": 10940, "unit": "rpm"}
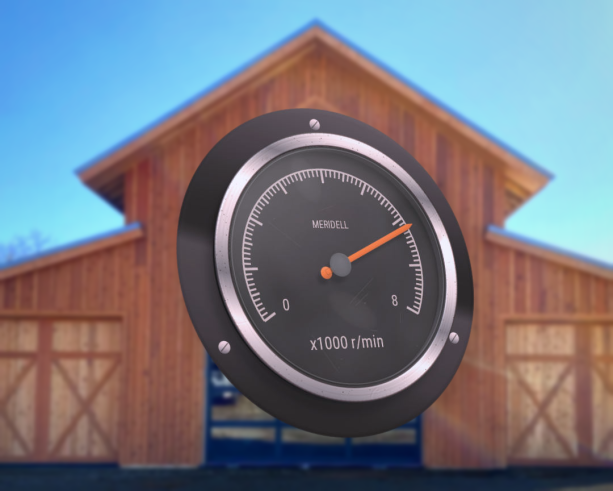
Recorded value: {"value": 6200, "unit": "rpm"}
